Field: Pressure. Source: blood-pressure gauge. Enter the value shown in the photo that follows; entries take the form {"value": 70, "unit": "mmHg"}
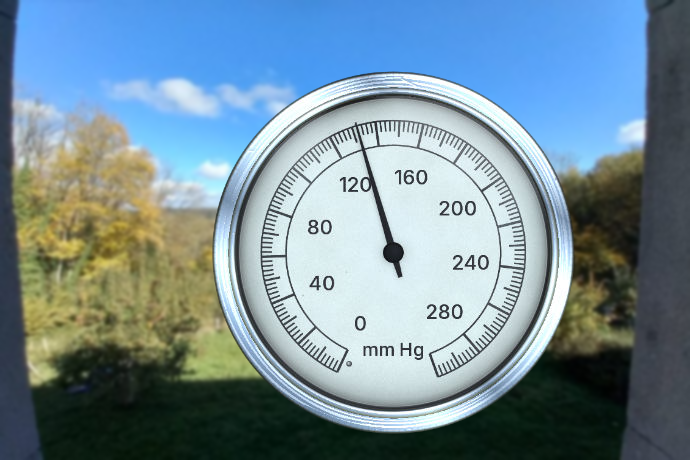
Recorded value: {"value": 132, "unit": "mmHg"}
